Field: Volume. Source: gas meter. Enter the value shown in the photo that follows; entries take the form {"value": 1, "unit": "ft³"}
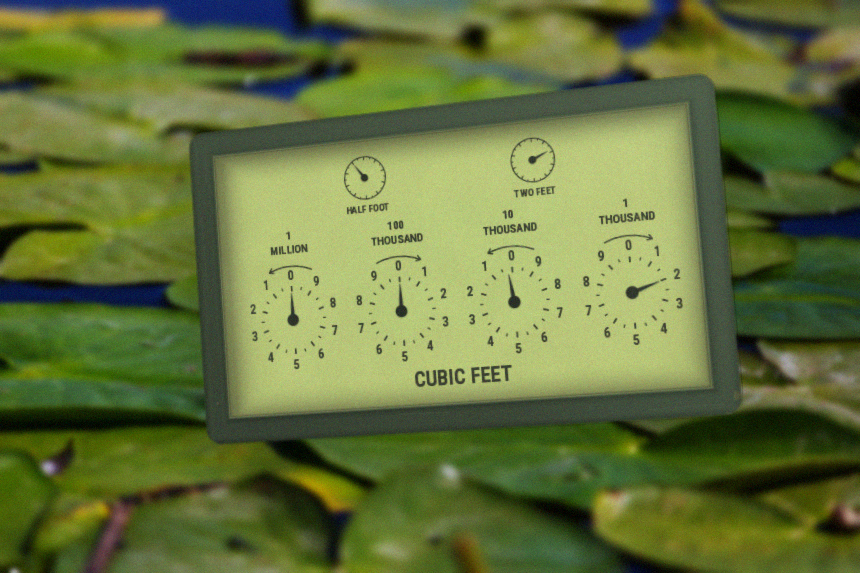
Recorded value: {"value": 200, "unit": "ft³"}
